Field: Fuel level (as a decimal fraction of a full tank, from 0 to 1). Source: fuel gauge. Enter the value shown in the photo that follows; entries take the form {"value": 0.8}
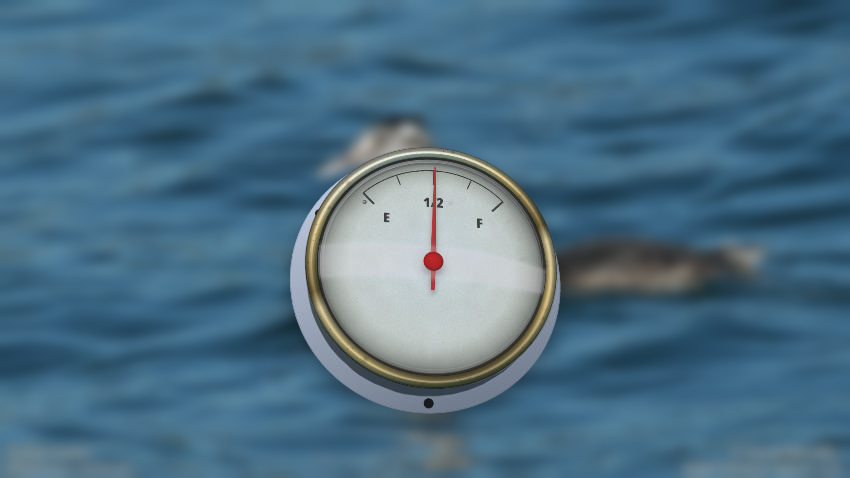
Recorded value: {"value": 0.5}
